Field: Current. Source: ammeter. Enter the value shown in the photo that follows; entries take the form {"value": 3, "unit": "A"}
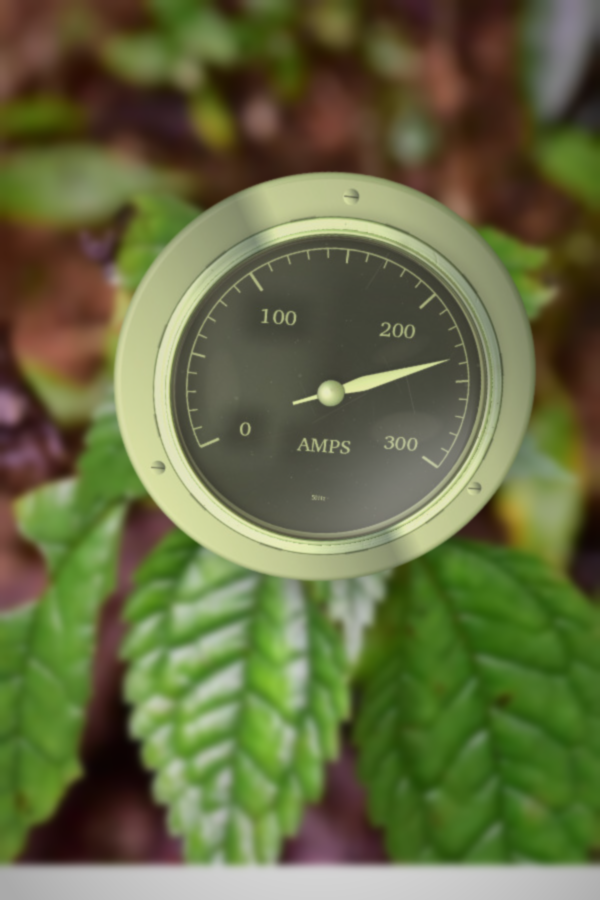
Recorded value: {"value": 235, "unit": "A"}
